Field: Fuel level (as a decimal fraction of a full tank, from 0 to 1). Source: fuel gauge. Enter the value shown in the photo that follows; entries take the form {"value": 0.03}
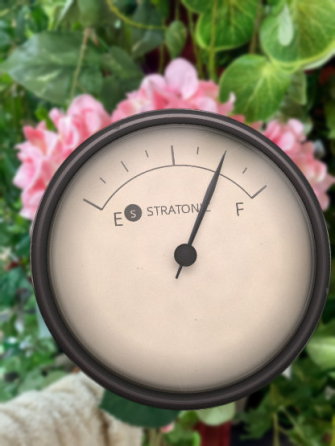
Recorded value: {"value": 0.75}
